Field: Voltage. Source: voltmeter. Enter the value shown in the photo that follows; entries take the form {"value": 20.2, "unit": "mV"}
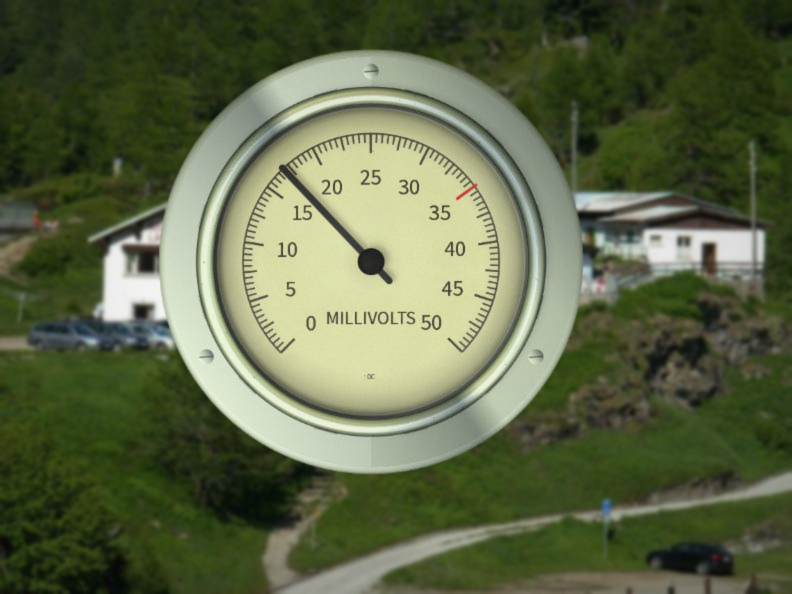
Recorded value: {"value": 17, "unit": "mV"}
